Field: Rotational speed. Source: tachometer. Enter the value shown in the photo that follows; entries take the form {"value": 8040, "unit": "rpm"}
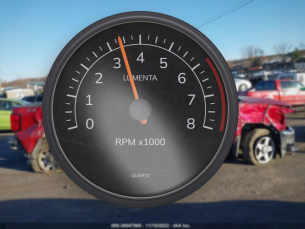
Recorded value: {"value": 3375, "unit": "rpm"}
